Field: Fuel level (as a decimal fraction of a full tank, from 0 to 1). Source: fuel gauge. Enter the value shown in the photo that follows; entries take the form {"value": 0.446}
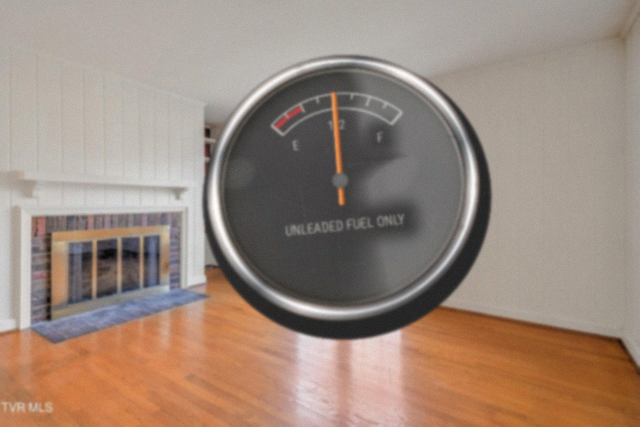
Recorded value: {"value": 0.5}
